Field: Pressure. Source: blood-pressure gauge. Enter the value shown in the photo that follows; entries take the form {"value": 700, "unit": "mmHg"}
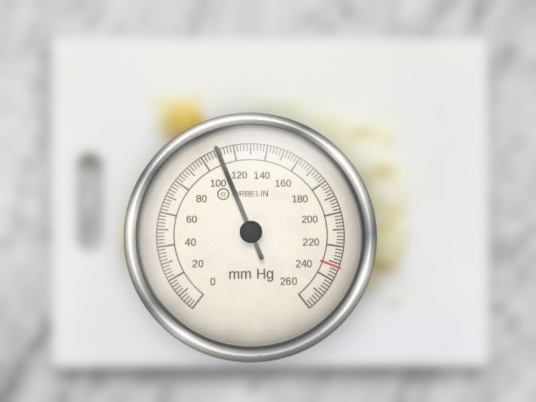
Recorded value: {"value": 110, "unit": "mmHg"}
